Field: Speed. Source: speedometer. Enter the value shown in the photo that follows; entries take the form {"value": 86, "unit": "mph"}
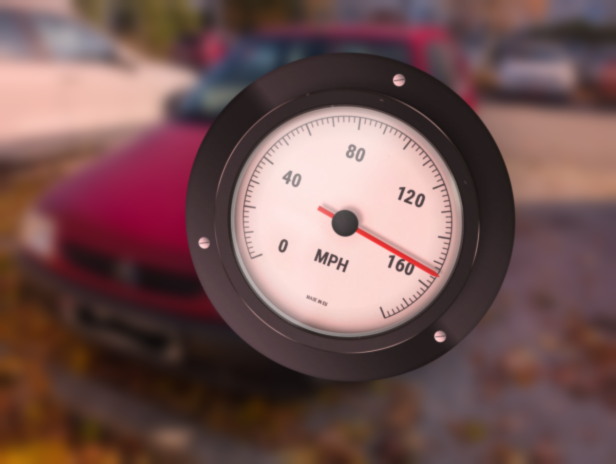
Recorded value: {"value": 154, "unit": "mph"}
